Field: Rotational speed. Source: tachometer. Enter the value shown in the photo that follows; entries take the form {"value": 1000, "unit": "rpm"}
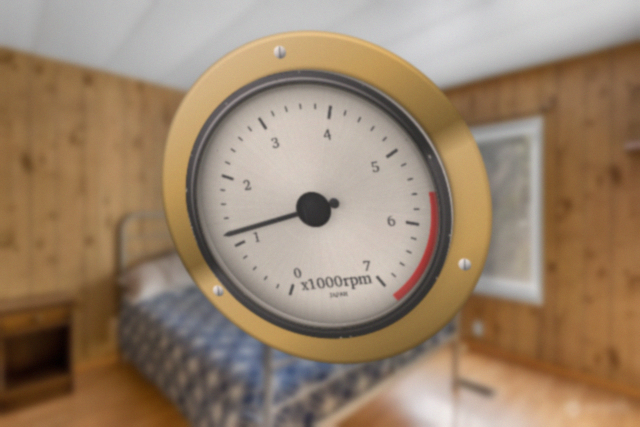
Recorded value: {"value": 1200, "unit": "rpm"}
